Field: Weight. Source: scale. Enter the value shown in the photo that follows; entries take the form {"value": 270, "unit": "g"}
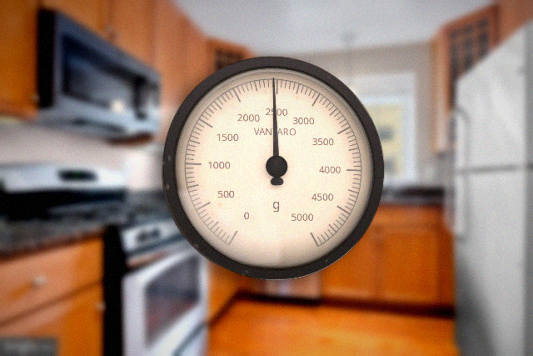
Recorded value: {"value": 2450, "unit": "g"}
